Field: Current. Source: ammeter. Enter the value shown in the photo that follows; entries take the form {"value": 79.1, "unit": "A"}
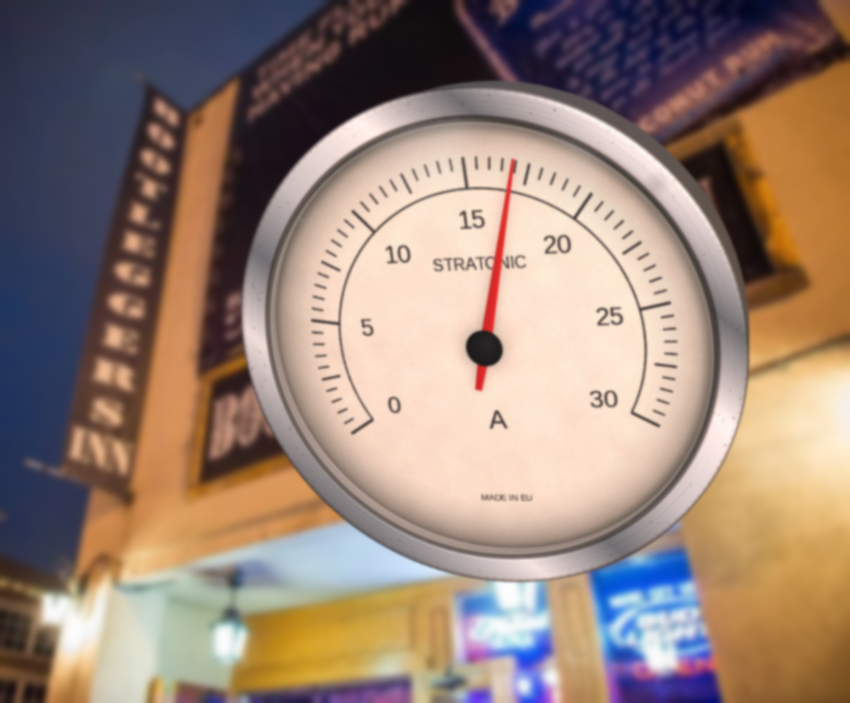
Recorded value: {"value": 17, "unit": "A"}
